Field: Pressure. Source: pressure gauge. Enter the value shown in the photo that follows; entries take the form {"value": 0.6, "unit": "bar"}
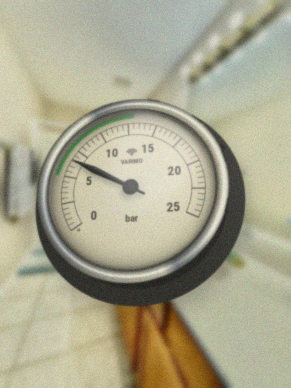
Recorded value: {"value": 6.5, "unit": "bar"}
